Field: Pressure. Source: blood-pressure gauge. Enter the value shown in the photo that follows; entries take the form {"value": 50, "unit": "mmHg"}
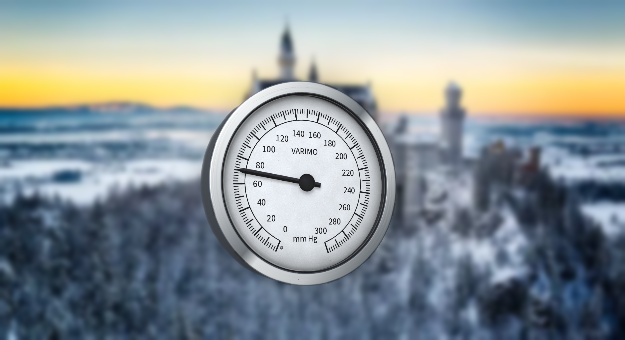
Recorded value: {"value": 70, "unit": "mmHg"}
